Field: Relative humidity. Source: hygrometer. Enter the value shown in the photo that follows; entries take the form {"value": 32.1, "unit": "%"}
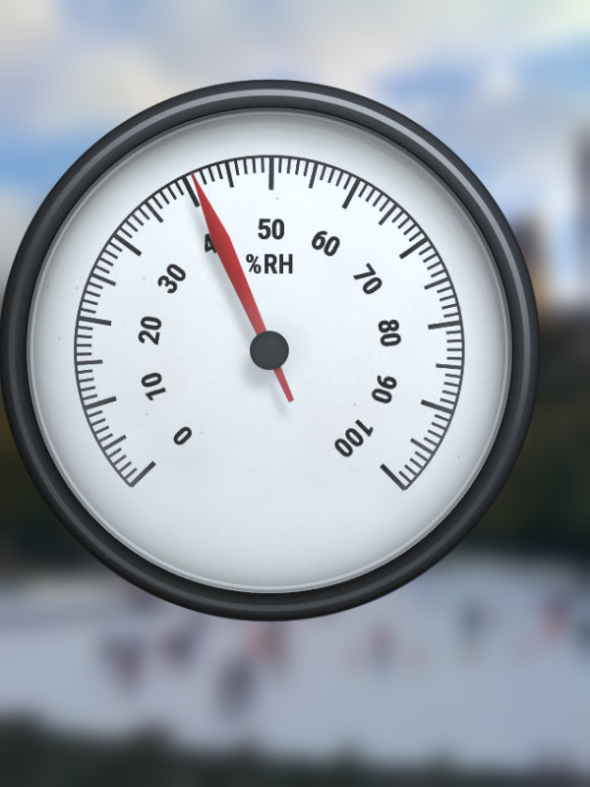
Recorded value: {"value": 41, "unit": "%"}
